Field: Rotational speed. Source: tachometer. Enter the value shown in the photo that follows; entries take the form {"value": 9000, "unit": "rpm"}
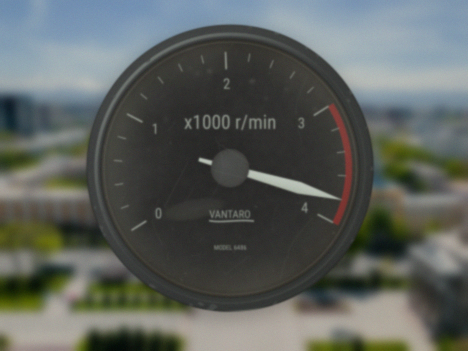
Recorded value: {"value": 3800, "unit": "rpm"}
